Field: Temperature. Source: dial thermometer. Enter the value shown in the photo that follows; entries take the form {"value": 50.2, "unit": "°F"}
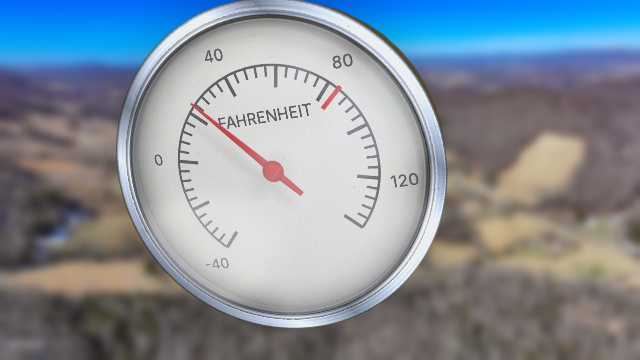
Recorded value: {"value": 24, "unit": "°F"}
